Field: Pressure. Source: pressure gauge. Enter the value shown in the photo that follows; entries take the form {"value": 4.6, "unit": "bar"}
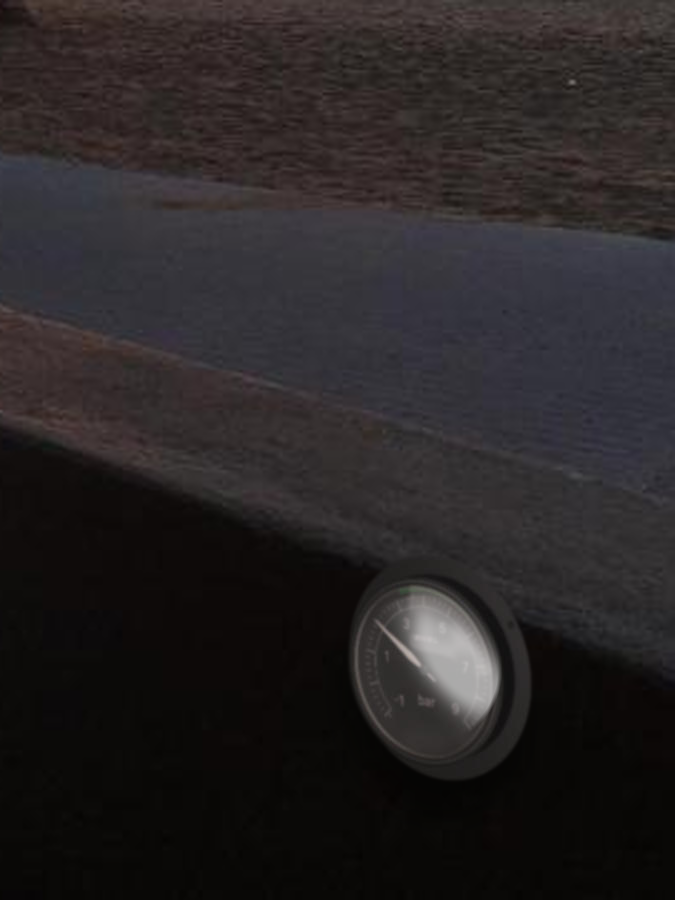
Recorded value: {"value": 2, "unit": "bar"}
